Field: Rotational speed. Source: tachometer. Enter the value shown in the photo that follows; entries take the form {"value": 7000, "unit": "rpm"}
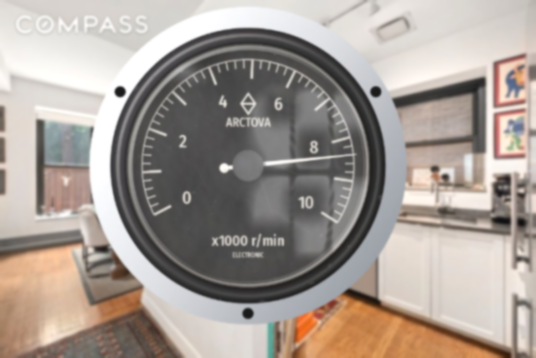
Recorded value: {"value": 8400, "unit": "rpm"}
